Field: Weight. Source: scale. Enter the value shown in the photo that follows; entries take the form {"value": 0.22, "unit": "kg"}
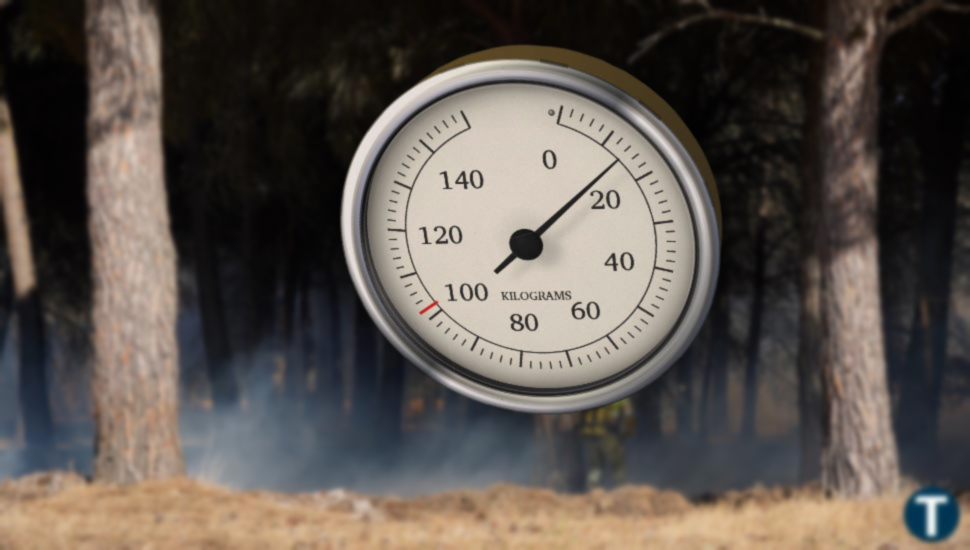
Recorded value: {"value": 14, "unit": "kg"}
